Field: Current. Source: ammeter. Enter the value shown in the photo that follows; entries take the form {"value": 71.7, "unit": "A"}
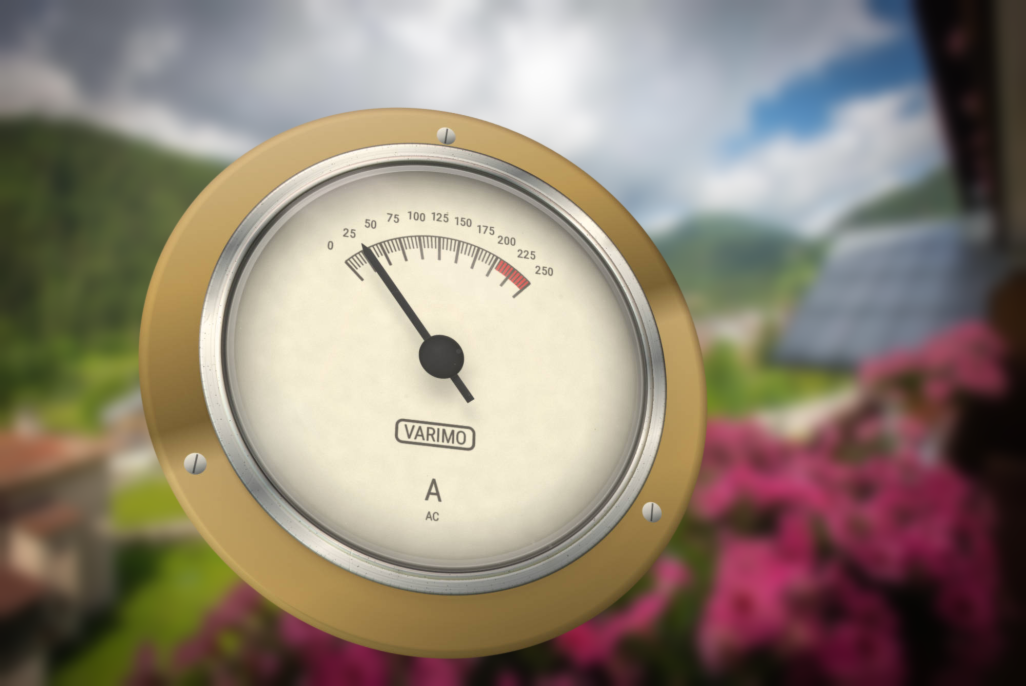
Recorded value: {"value": 25, "unit": "A"}
